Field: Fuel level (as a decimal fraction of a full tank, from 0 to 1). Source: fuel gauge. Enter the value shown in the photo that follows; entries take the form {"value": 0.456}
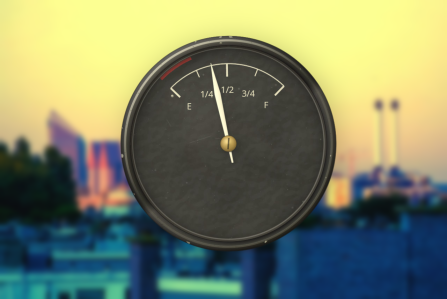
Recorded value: {"value": 0.375}
